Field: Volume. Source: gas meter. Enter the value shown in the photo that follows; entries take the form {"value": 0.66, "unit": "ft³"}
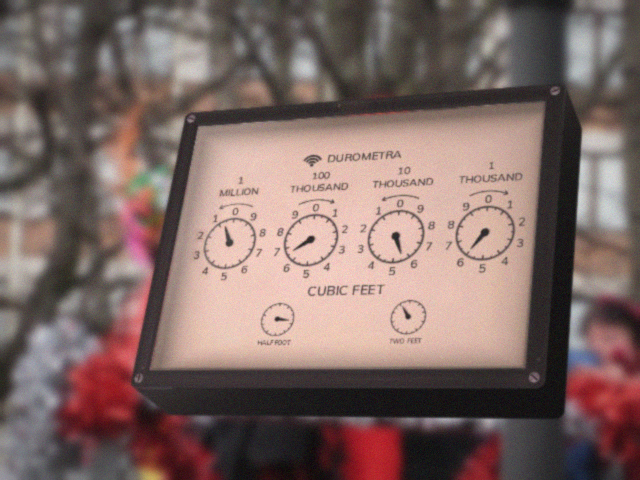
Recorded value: {"value": 65600, "unit": "ft³"}
